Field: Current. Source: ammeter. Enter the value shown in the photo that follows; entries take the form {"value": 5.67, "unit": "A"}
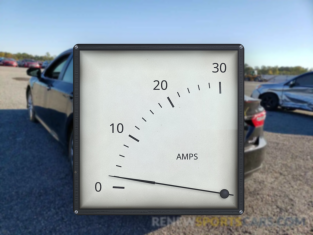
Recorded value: {"value": 2, "unit": "A"}
